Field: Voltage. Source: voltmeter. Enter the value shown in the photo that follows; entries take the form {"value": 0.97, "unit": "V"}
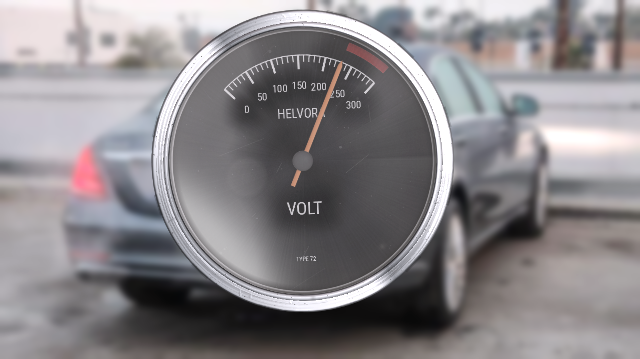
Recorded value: {"value": 230, "unit": "V"}
